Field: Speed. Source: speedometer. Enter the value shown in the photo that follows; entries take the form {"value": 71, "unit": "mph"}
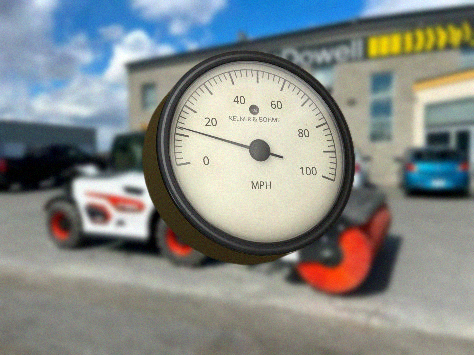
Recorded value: {"value": 12, "unit": "mph"}
